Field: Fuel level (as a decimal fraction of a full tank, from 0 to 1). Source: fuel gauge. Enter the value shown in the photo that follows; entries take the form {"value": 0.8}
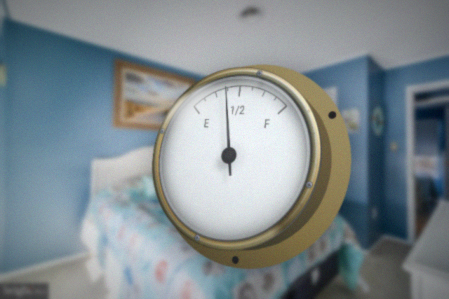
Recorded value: {"value": 0.375}
